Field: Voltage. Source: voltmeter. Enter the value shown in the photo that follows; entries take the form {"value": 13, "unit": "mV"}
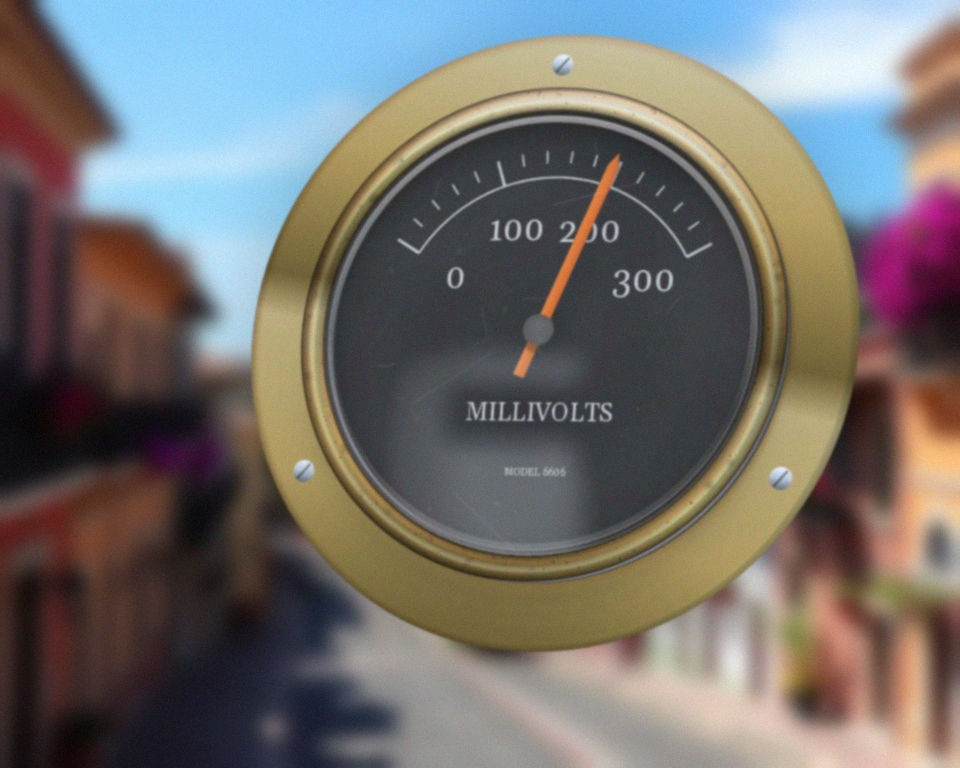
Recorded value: {"value": 200, "unit": "mV"}
